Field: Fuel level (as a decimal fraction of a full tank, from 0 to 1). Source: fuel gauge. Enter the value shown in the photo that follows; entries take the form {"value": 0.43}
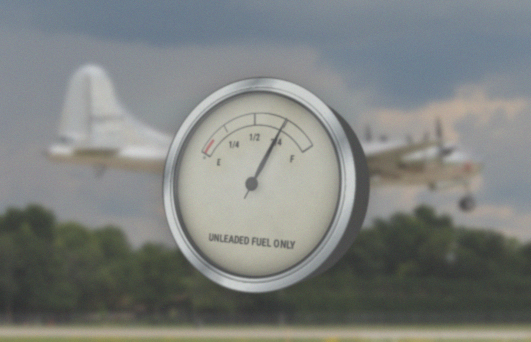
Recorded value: {"value": 0.75}
